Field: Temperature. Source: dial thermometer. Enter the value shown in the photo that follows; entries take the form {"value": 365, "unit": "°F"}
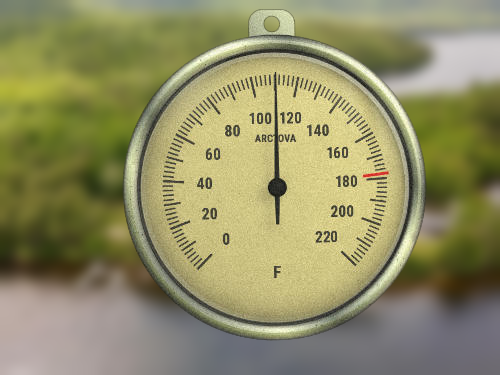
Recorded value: {"value": 110, "unit": "°F"}
